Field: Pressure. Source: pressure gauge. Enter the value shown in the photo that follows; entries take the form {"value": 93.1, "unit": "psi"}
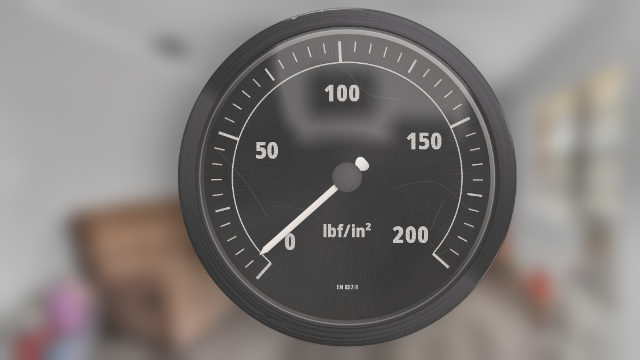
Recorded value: {"value": 5, "unit": "psi"}
